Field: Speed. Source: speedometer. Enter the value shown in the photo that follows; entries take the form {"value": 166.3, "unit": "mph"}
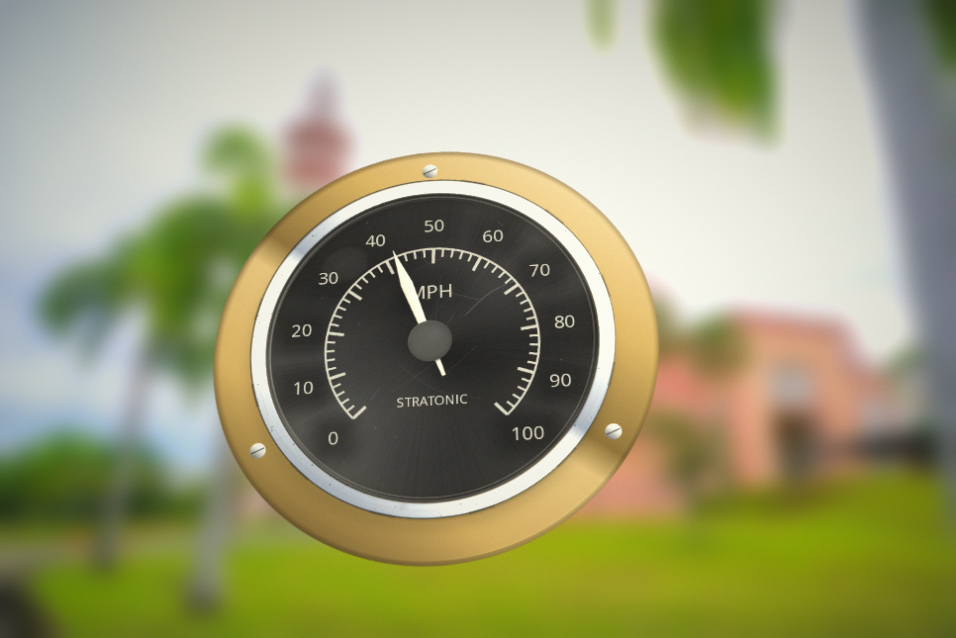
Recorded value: {"value": 42, "unit": "mph"}
